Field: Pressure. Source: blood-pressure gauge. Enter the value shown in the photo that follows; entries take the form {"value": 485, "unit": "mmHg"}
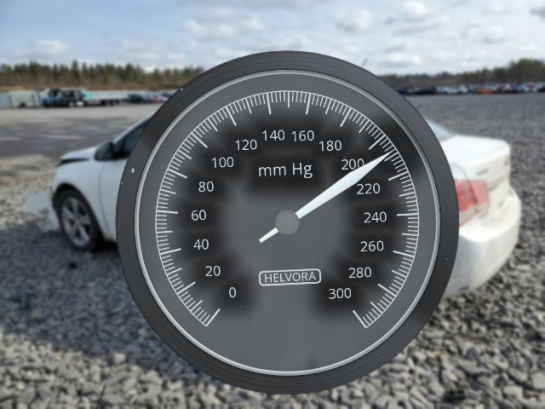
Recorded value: {"value": 208, "unit": "mmHg"}
